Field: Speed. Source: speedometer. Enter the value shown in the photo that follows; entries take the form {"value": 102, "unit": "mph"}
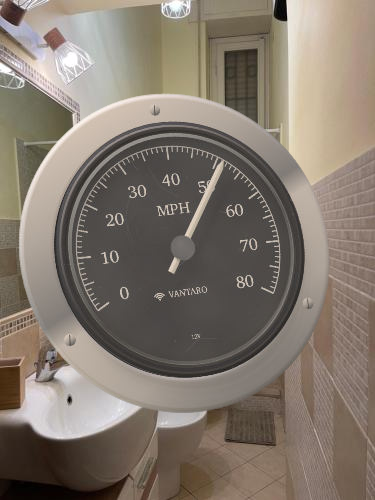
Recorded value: {"value": 51, "unit": "mph"}
